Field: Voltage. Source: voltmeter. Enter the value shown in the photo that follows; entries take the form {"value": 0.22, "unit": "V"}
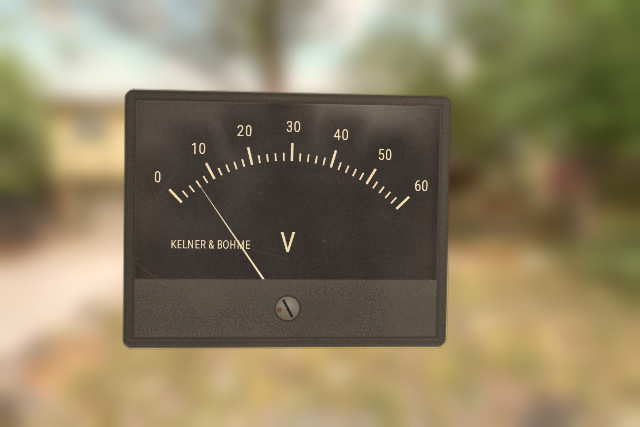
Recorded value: {"value": 6, "unit": "V"}
